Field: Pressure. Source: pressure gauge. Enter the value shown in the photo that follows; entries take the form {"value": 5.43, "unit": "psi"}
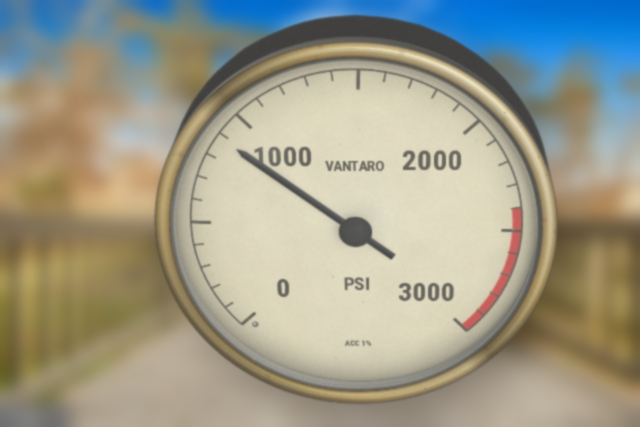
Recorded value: {"value": 900, "unit": "psi"}
